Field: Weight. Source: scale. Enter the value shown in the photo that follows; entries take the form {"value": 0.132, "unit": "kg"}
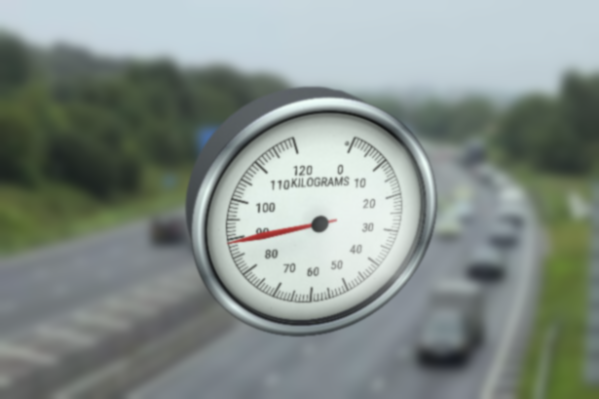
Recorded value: {"value": 90, "unit": "kg"}
